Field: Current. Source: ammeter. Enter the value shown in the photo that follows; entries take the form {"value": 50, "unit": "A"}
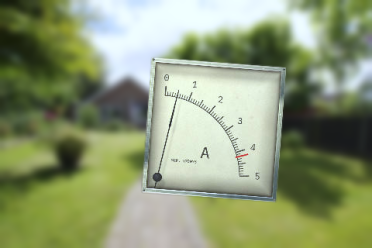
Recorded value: {"value": 0.5, "unit": "A"}
